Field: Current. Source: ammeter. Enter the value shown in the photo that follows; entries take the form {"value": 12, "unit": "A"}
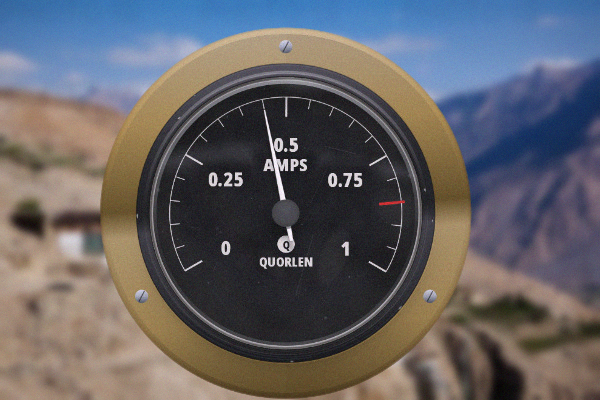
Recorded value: {"value": 0.45, "unit": "A"}
